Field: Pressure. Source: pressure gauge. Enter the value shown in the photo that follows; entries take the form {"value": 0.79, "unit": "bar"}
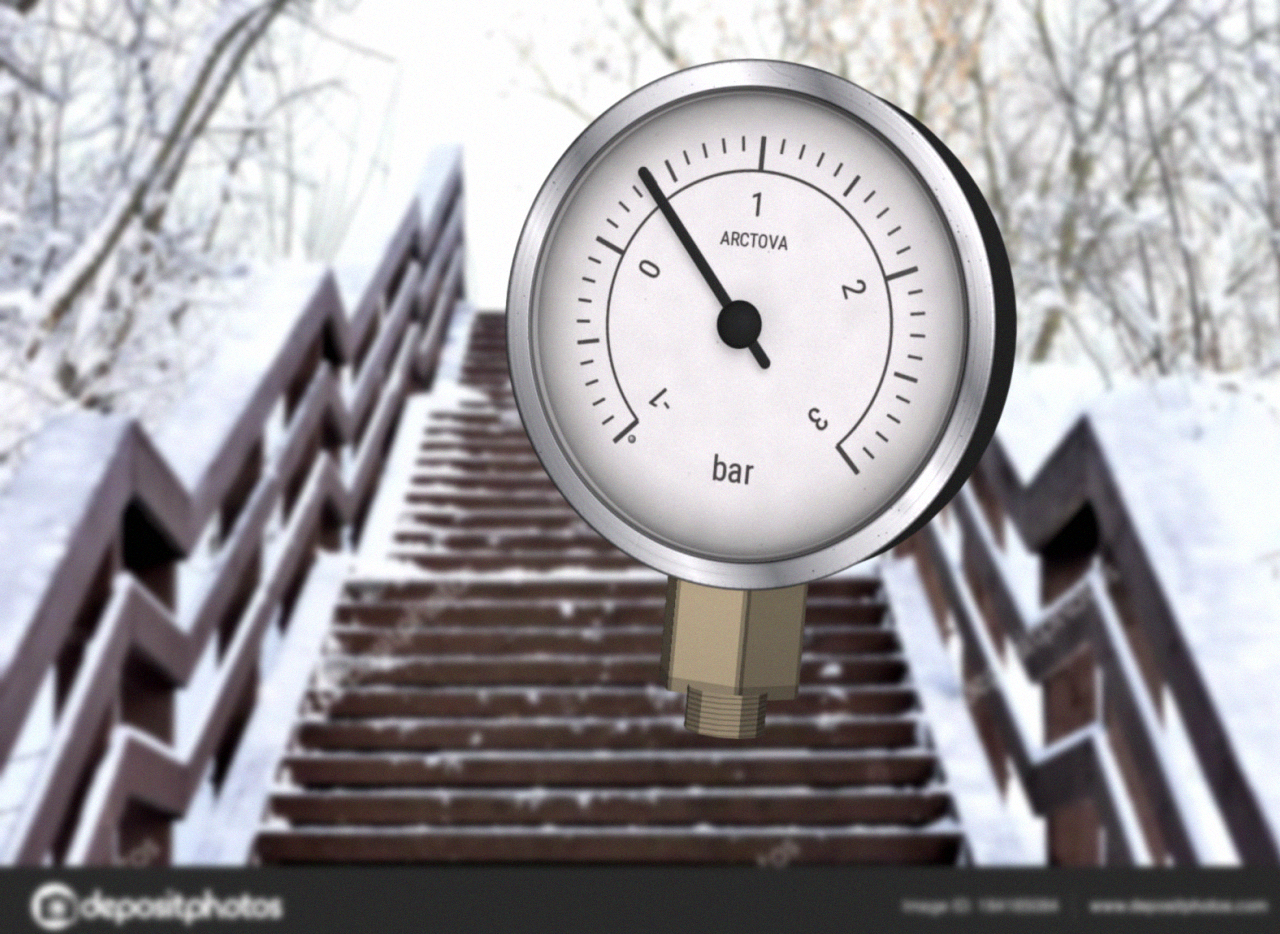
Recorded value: {"value": 0.4, "unit": "bar"}
